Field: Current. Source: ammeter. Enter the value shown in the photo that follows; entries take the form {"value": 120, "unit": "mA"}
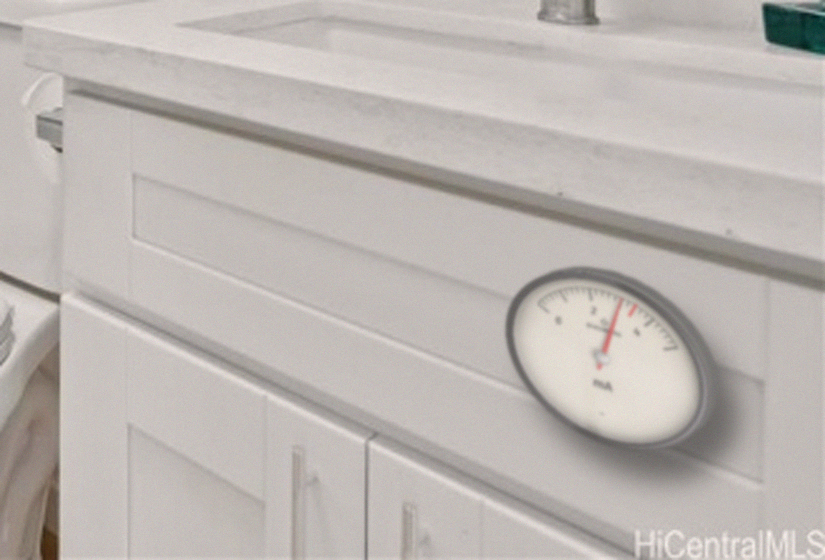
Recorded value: {"value": 3, "unit": "mA"}
